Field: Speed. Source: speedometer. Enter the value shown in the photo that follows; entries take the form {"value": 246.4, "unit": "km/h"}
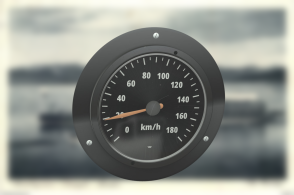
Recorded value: {"value": 20, "unit": "km/h"}
